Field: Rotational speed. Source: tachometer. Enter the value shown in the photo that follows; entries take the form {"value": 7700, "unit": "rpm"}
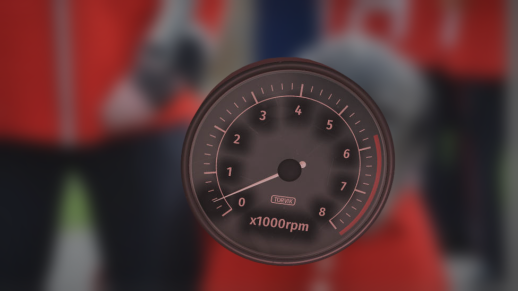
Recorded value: {"value": 400, "unit": "rpm"}
